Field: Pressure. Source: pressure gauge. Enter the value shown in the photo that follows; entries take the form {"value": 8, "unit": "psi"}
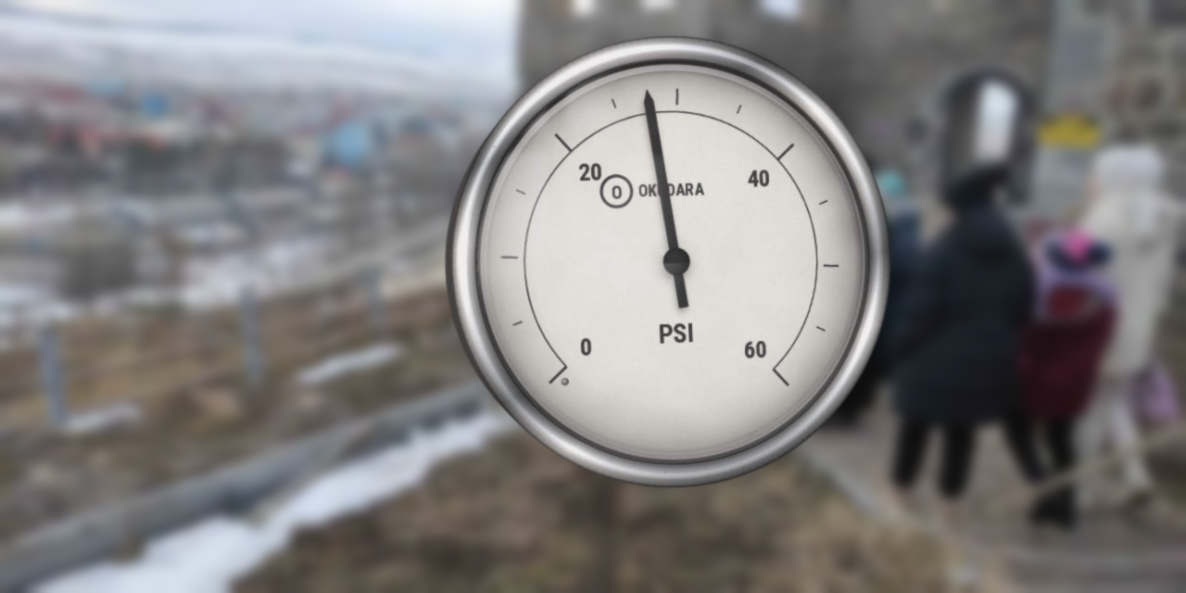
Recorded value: {"value": 27.5, "unit": "psi"}
